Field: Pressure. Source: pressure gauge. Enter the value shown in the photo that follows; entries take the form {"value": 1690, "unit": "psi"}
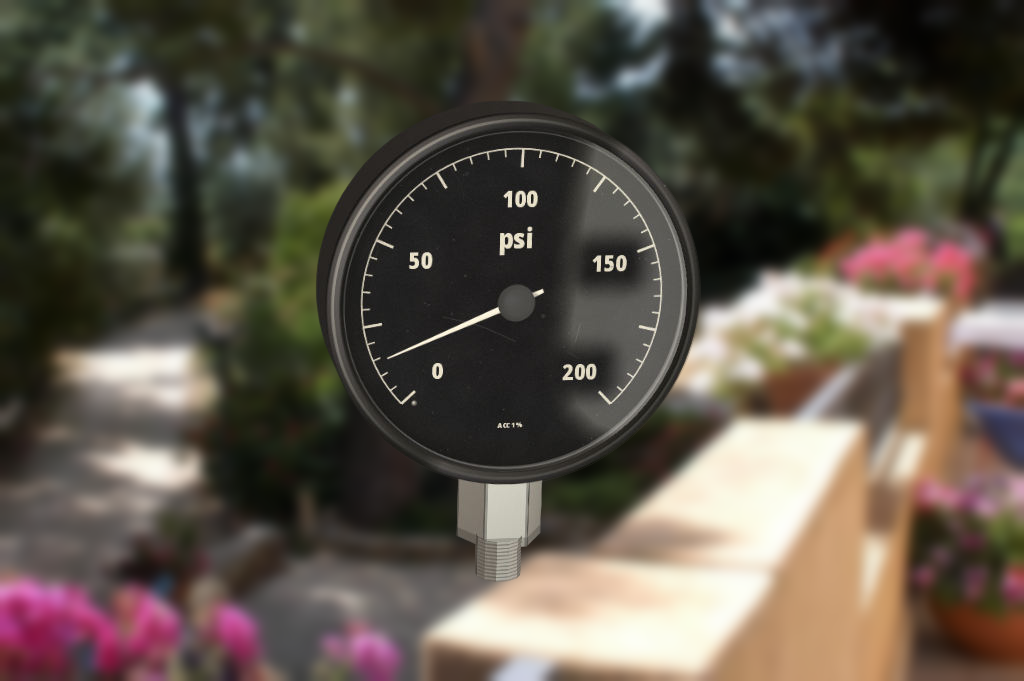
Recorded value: {"value": 15, "unit": "psi"}
